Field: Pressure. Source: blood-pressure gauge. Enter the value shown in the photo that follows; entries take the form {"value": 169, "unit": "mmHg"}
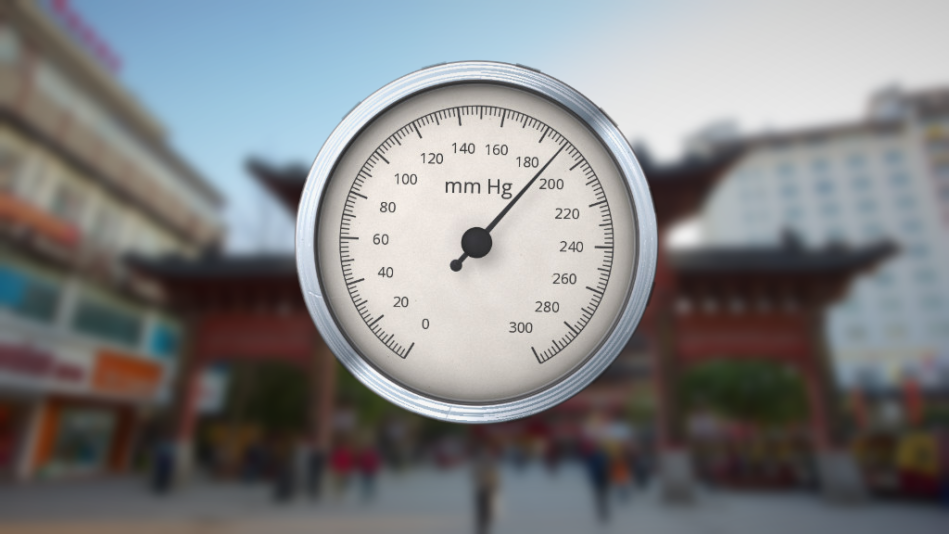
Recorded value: {"value": 190, "unit": "mmHg"}
